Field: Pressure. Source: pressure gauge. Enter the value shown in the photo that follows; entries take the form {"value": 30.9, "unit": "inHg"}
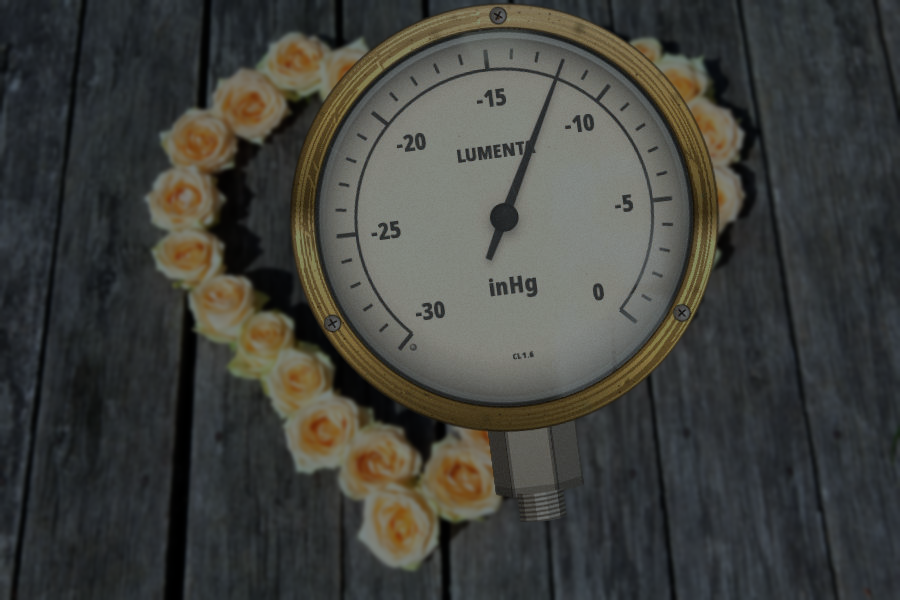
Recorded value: {"value": -12, "unit": "inHg"}
